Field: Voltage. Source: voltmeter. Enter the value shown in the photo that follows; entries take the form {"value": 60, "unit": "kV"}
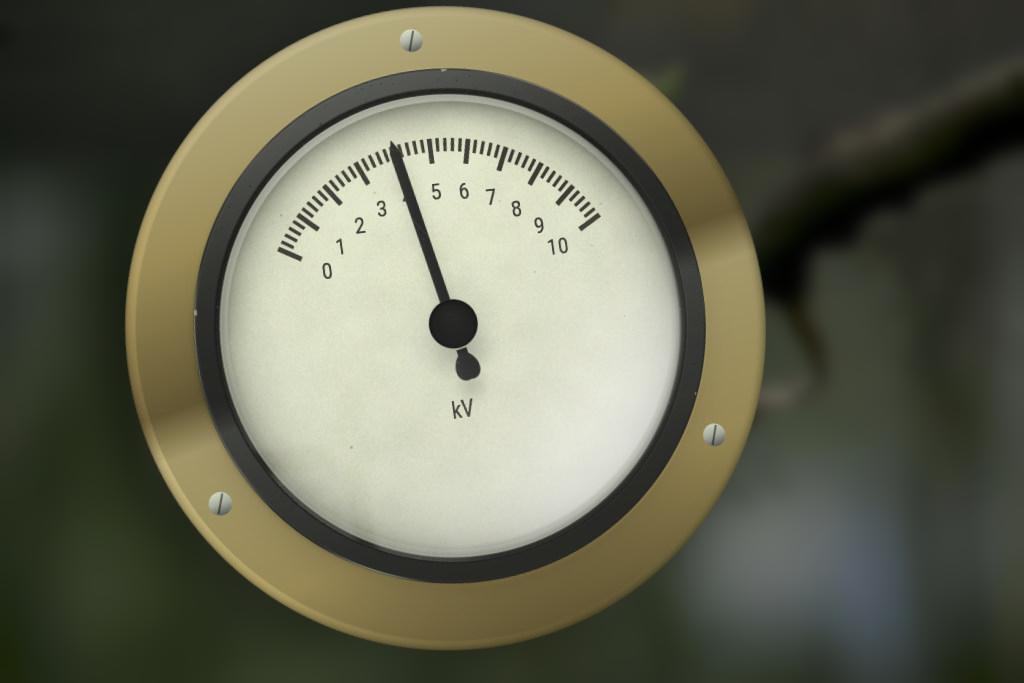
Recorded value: {"value": 4, "unit": "kV"}
